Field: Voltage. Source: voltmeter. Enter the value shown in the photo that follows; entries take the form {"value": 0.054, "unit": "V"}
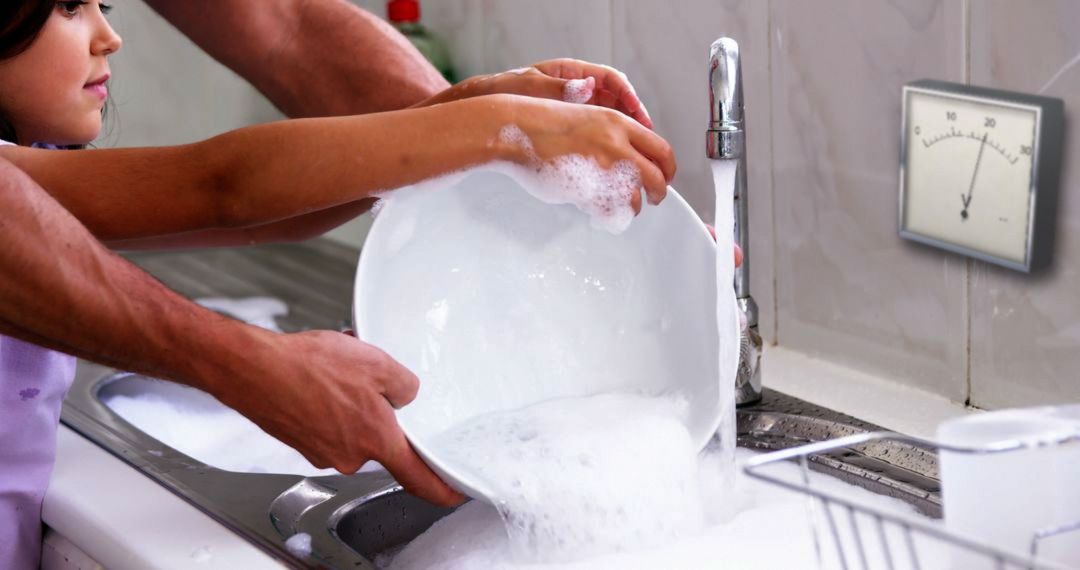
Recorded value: {"value": 20, "unit": "V"}
